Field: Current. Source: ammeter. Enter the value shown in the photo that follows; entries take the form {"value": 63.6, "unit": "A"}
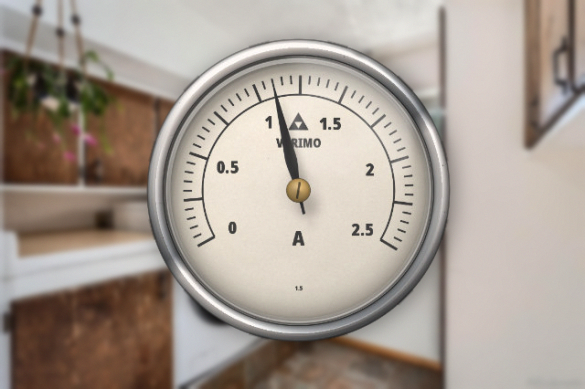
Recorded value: {"value": 1.1, "unit": "A"}
